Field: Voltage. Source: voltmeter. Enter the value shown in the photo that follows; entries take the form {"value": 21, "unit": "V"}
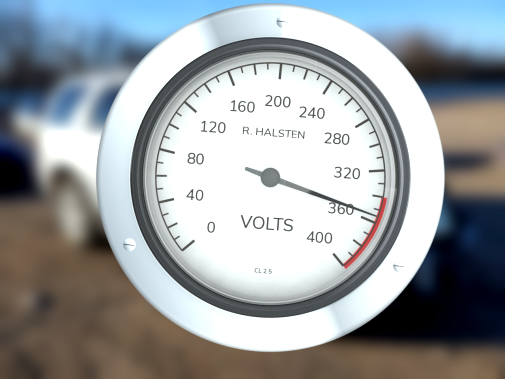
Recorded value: {"value": 355, "unit": "V"}
